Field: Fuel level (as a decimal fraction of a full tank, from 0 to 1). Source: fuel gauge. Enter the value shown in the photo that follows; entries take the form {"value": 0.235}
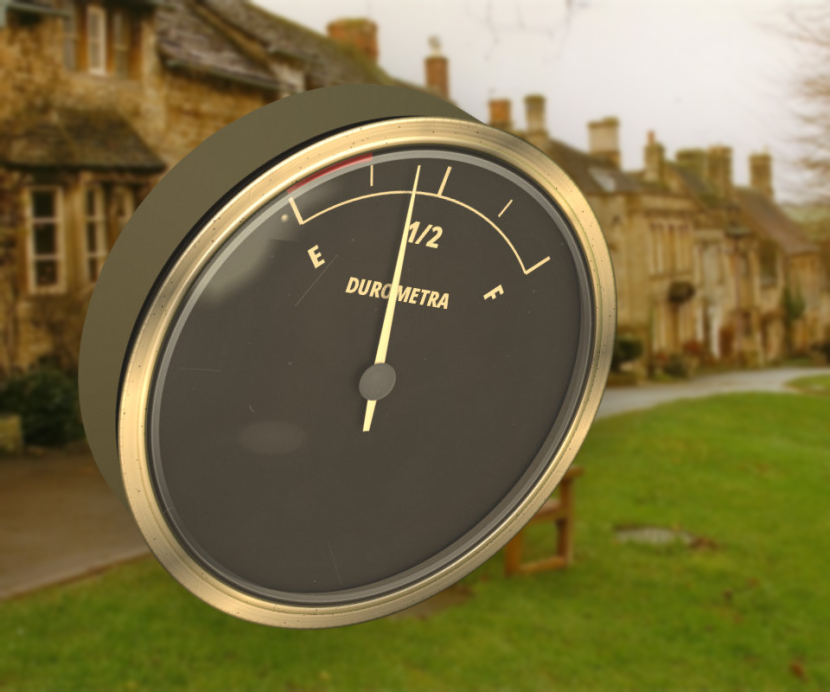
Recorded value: {"value": 0.375}
